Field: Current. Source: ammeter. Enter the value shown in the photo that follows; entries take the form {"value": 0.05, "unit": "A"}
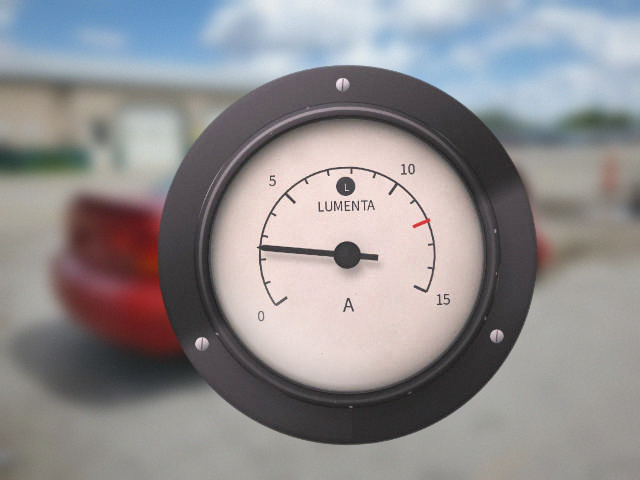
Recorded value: {"value": 2.5, "unit": "A"}
